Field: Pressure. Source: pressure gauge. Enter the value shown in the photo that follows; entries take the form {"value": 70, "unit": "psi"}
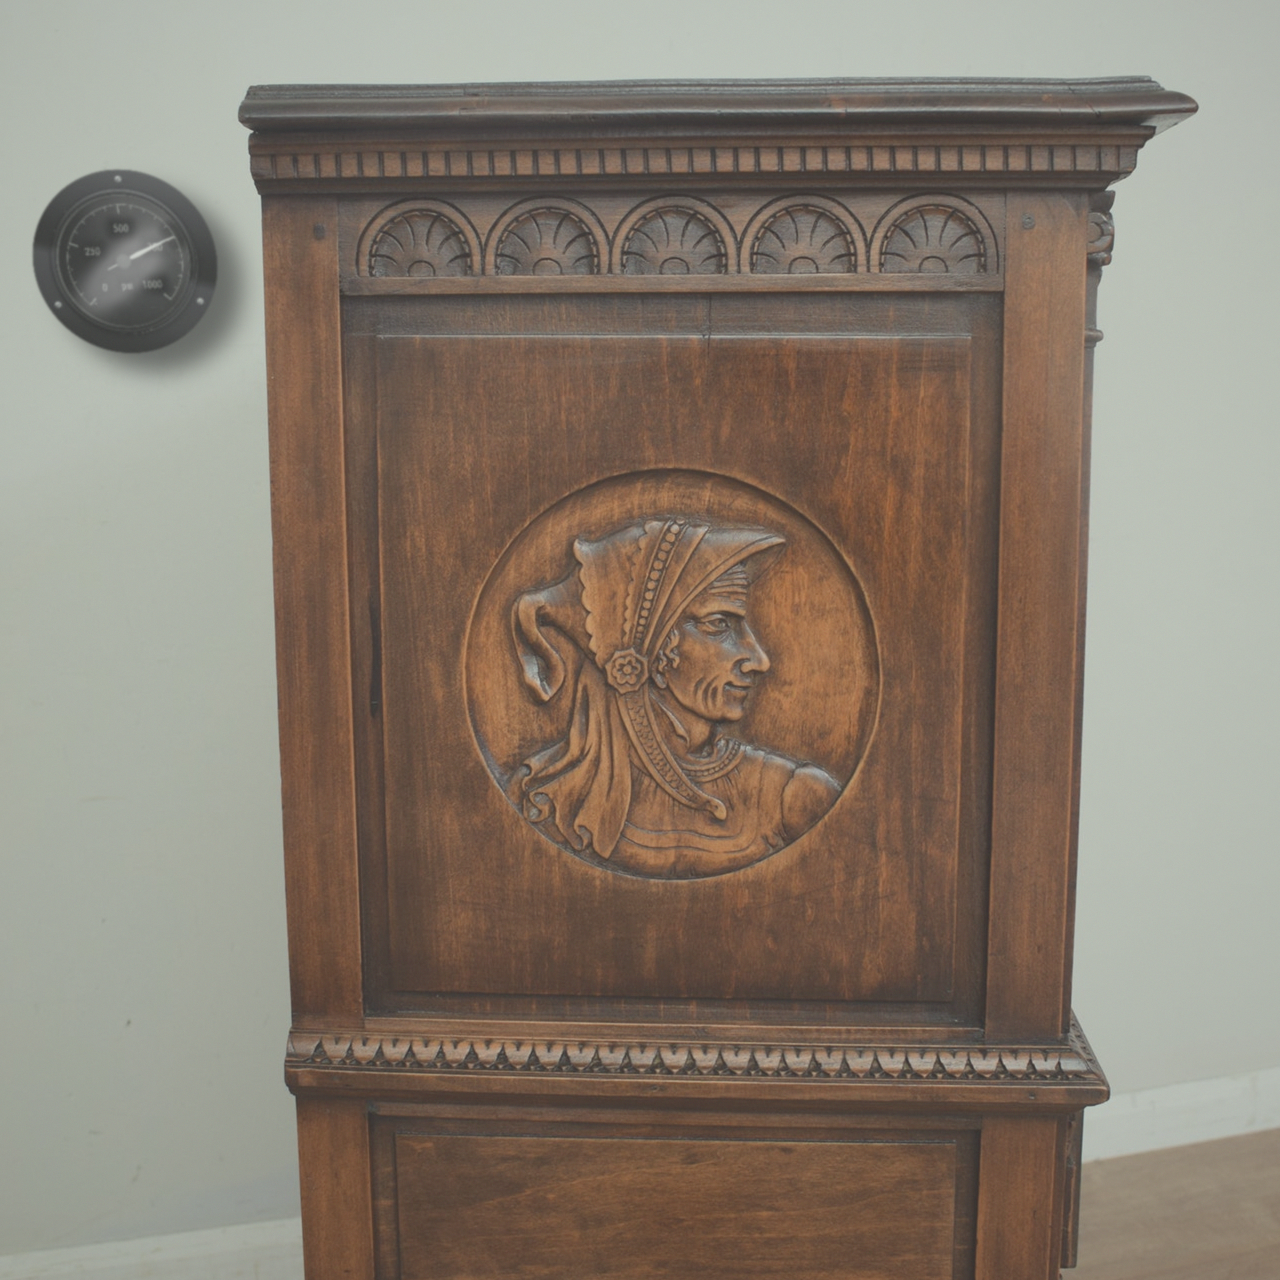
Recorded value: {"value": 750, "unit": "psi"}
